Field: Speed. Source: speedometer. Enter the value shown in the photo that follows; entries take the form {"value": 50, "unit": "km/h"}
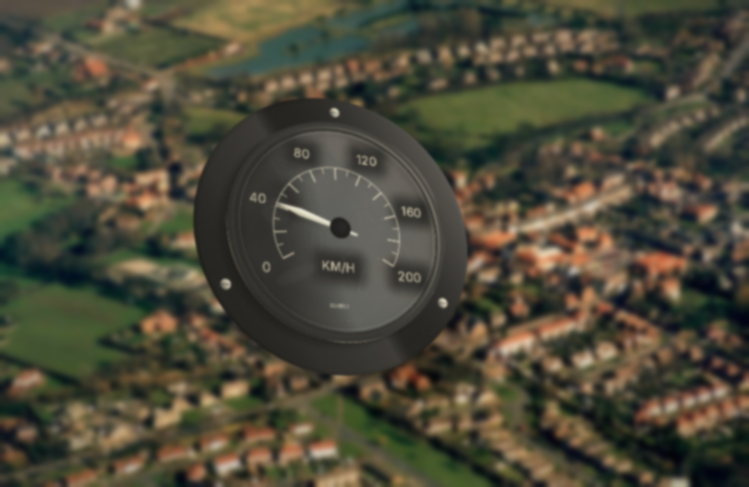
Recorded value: {"value": 40, "unit": "km/h"}
